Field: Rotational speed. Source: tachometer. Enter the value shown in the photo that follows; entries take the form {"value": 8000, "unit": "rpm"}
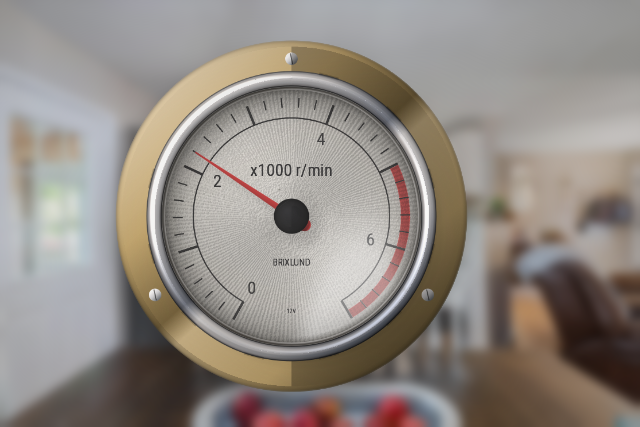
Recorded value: {"value": 2200, "unit": "rpm"}
